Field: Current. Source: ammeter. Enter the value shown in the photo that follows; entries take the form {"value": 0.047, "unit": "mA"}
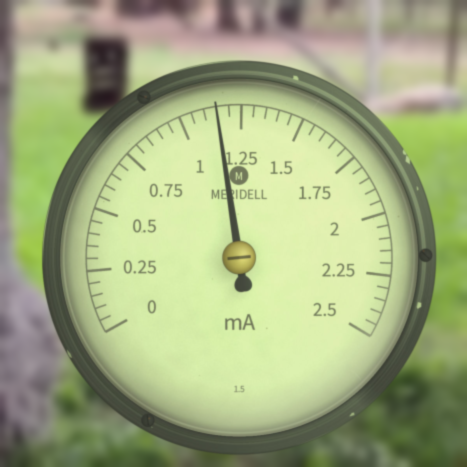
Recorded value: {"value": 1.15, "unit": "mA"}
